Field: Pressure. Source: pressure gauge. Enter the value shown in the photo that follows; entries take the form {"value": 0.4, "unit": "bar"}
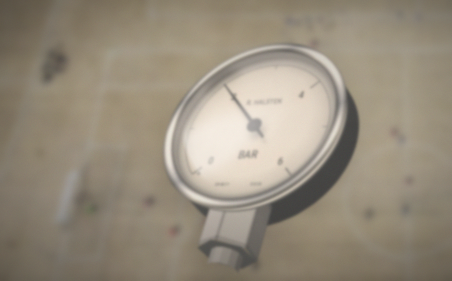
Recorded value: {"value": 2, "unit": "bar"}
